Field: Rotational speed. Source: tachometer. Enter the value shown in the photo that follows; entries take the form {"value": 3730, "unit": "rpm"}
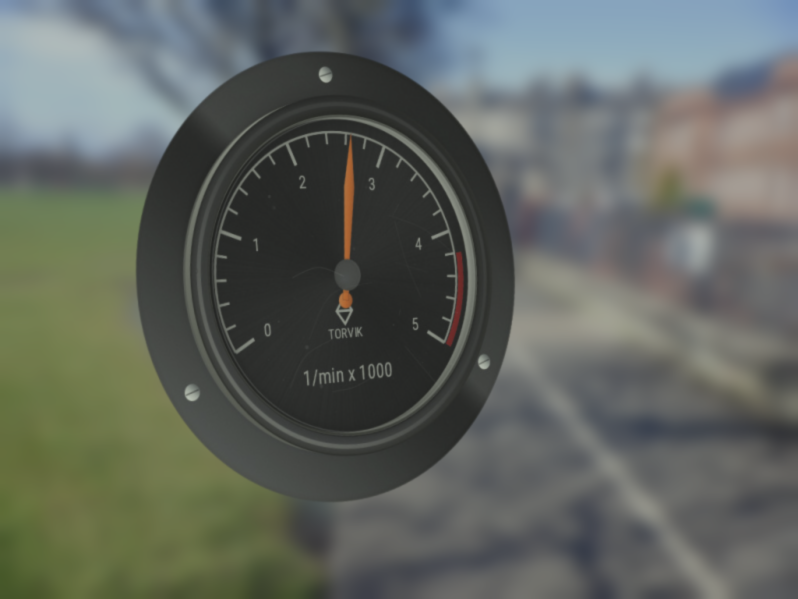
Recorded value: {"value": 2600, "unit": "rpm"}
